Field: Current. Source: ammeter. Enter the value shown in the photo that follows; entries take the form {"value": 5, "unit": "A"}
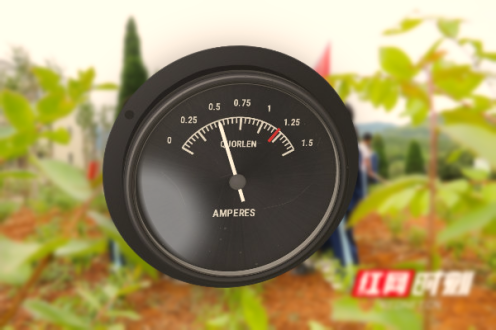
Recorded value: {"value": 0.5, "unit": "A"}
